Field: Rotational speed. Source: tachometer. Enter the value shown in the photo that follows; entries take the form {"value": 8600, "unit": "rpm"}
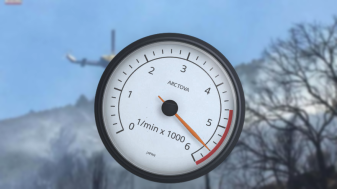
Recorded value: {"value": 5600, "unit": "rpm"}
